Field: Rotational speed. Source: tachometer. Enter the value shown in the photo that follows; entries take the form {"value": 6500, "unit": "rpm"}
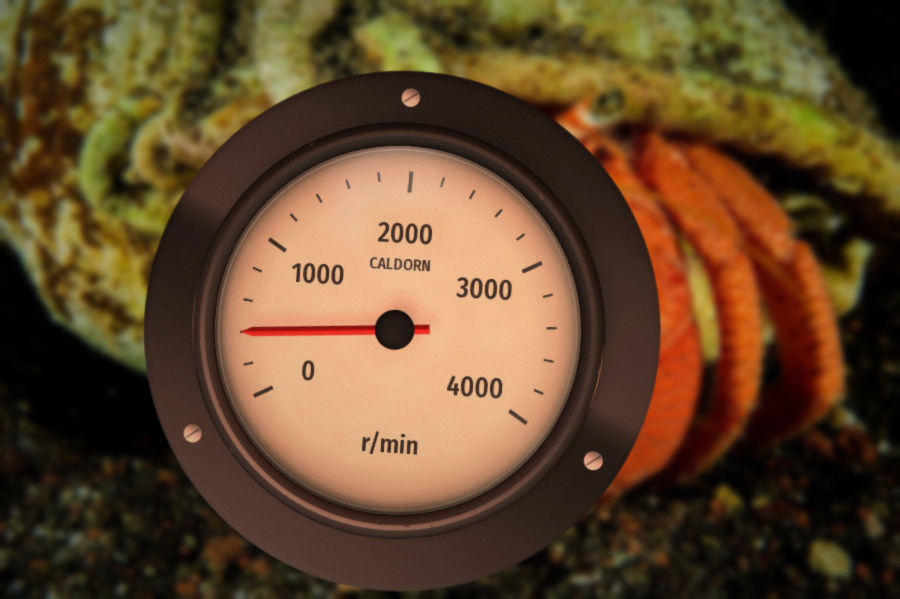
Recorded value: {"value": 400, "unit": "rpm"}
